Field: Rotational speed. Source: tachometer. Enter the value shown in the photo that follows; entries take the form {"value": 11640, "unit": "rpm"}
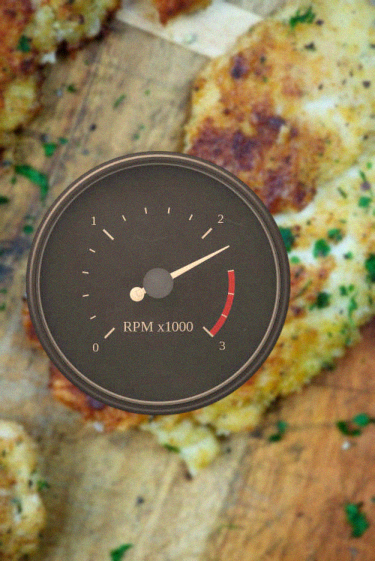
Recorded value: {"value": 2200, "unit": "rpm"}
